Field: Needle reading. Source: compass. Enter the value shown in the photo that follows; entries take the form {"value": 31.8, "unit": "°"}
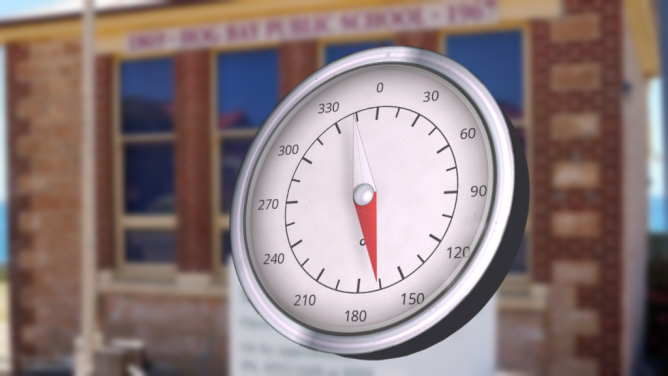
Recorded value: {"value": 165, "unit": "°"}
